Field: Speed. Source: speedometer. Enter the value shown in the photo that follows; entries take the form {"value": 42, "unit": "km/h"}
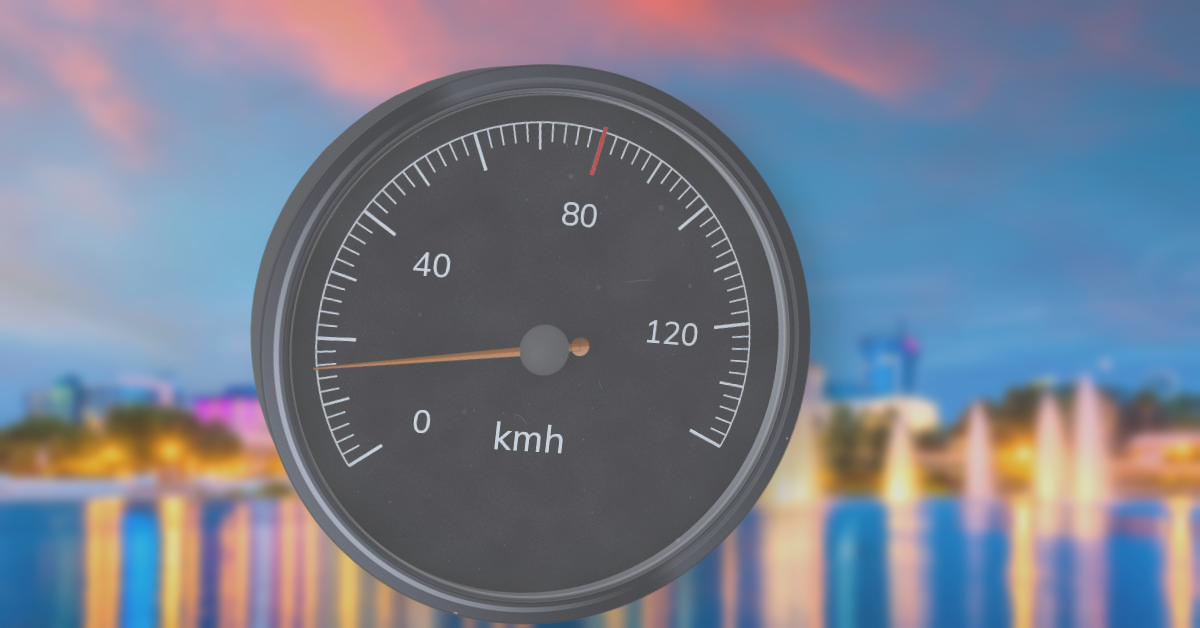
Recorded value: {"value": 16, "unit": "km/h"}
